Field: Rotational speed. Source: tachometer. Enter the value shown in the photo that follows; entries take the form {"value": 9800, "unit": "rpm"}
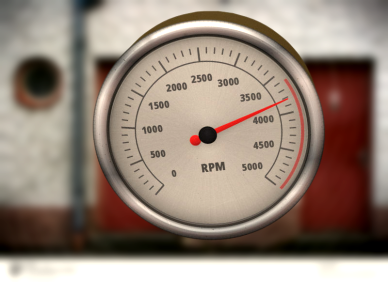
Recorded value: {"value": 3800, "unit": "rpm"}
